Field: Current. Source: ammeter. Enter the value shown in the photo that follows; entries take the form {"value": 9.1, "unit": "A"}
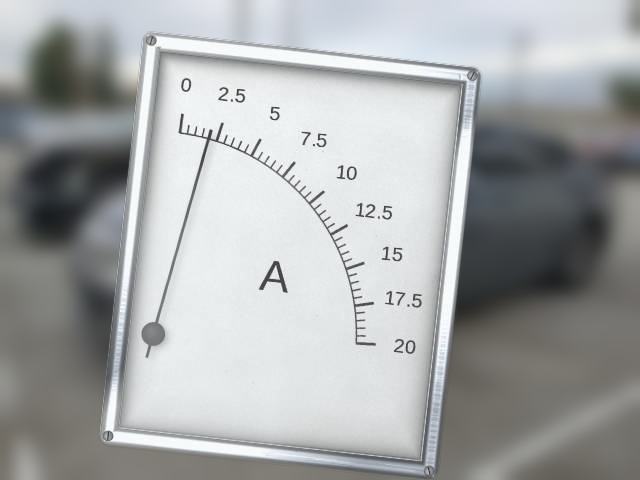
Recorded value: {"value": 2, "unit": "A"}
